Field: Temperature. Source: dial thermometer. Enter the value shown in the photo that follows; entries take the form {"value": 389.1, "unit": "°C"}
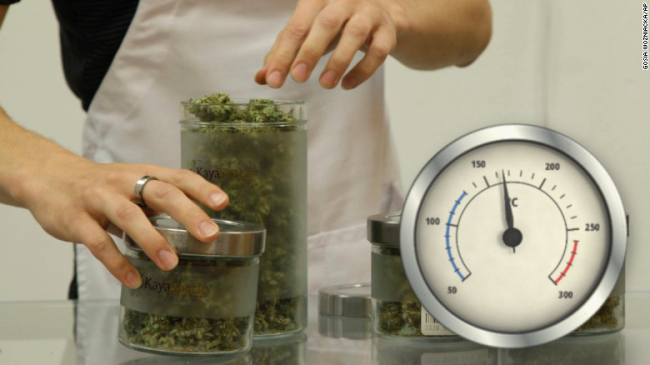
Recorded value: {"value": 165, "unit": "°C"}
